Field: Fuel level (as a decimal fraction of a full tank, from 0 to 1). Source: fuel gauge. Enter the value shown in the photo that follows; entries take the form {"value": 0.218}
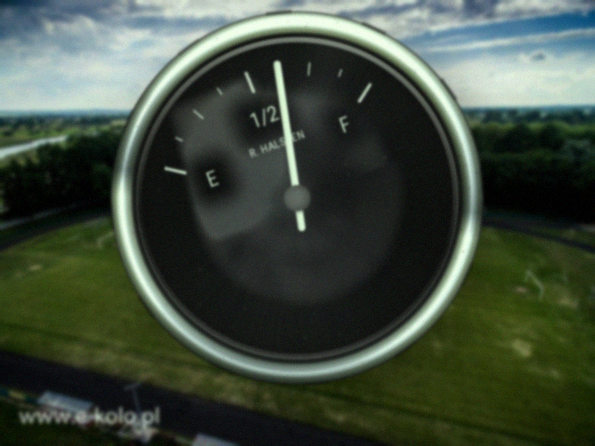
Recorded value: {"value": 0.625}
